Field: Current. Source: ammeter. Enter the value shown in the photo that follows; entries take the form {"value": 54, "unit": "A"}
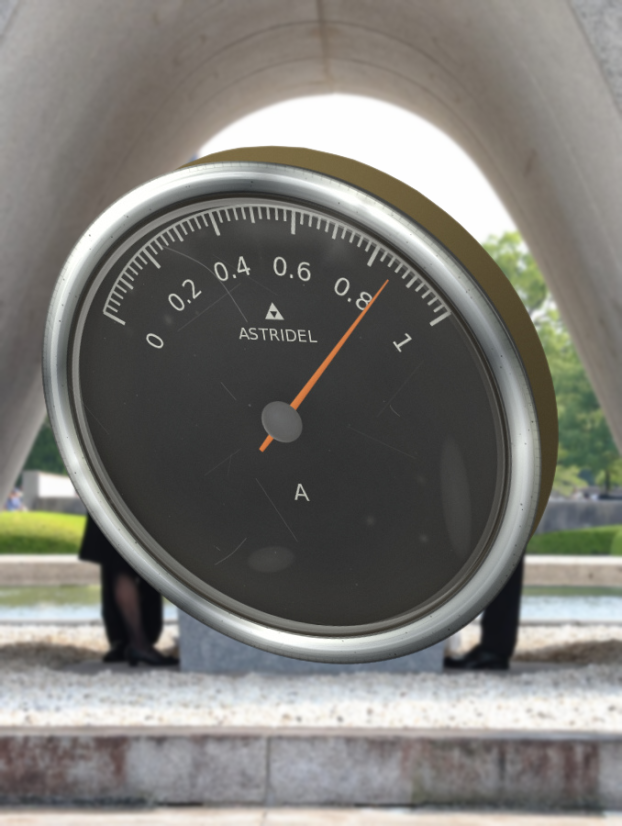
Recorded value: {"value": 0.86, "unit": "A"}
